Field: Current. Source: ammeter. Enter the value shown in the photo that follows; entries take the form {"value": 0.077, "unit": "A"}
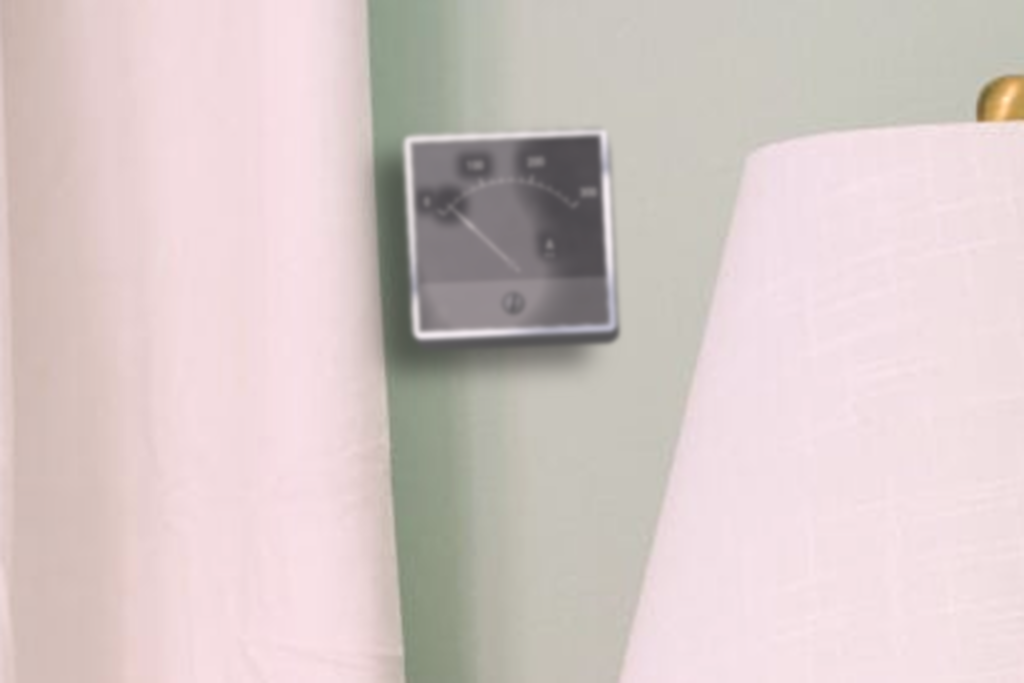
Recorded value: {"value": 20, "unit": "A"}
